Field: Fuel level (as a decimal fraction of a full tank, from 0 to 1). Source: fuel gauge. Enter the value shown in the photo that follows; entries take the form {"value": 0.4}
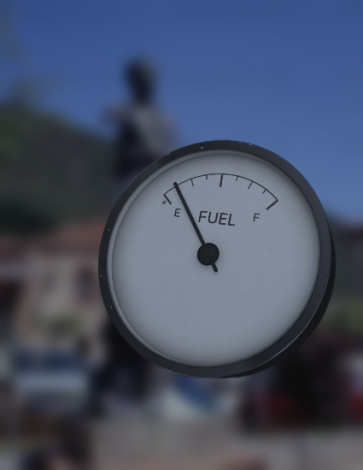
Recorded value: {"value": 0.125}
